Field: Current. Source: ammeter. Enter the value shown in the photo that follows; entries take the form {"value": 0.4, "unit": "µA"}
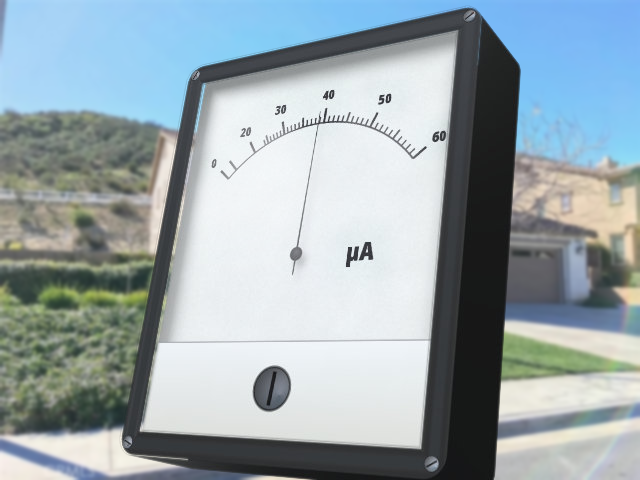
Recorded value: {"value": 40, "unit": "µA"}
